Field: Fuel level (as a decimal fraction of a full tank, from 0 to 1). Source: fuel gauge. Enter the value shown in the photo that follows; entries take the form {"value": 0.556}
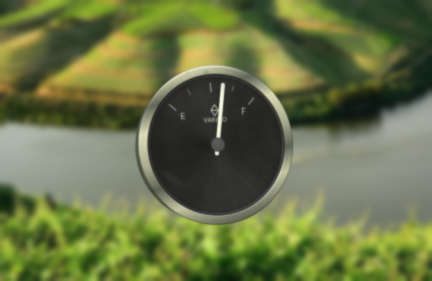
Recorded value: {"value": 0.625}
